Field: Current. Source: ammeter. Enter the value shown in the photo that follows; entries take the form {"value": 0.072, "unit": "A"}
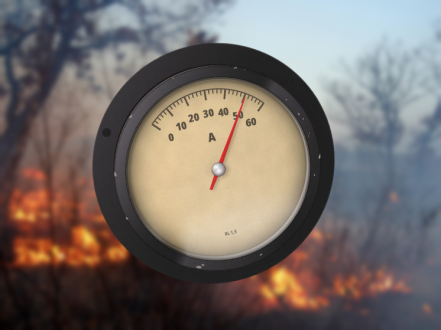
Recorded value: {"value": 50, "unit": "A"}
